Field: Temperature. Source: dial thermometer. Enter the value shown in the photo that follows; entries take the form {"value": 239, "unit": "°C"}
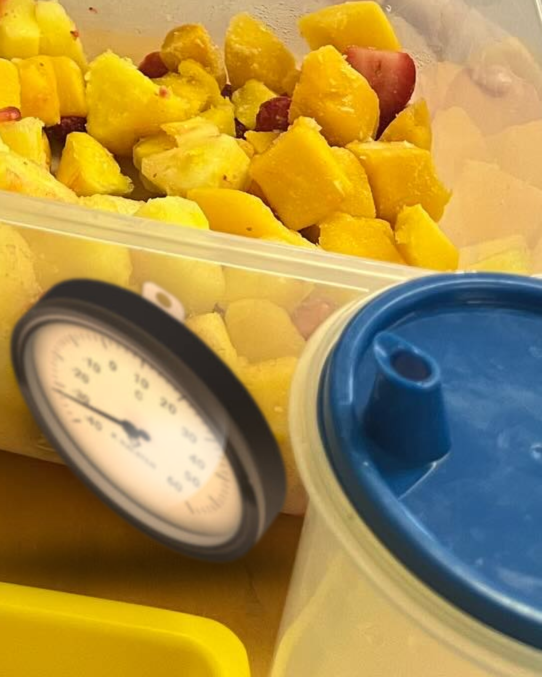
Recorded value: {"value": -30, "unit": "°C"}
